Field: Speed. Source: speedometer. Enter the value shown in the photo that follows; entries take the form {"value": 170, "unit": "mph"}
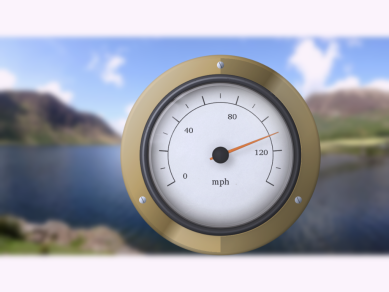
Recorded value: {"value": 110, "unit": "mph"}
